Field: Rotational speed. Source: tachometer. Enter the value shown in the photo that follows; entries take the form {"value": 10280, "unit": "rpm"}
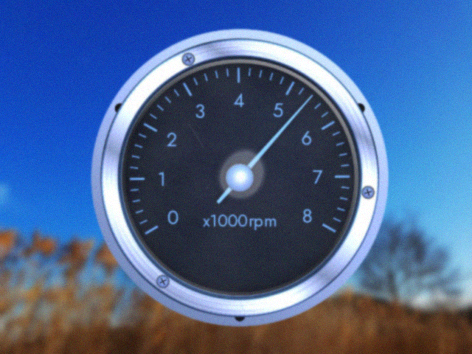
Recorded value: {"value": 5400, "unit": "rpm"}
